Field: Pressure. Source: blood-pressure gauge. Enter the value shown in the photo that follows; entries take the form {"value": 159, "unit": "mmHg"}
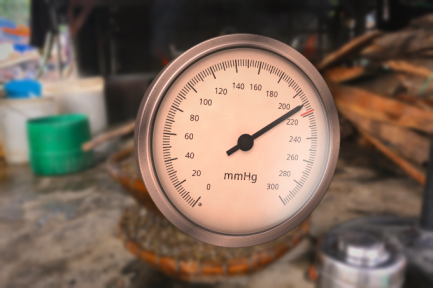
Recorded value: {"value": 210, "unit": "mmHg"}
